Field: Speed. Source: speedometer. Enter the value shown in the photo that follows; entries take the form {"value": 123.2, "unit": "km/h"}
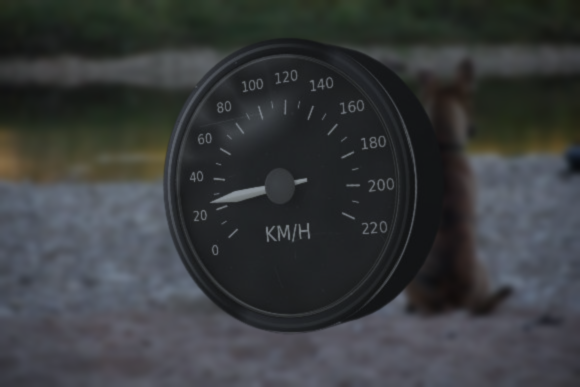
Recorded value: {"value": 25, "unit": "km/h"}
